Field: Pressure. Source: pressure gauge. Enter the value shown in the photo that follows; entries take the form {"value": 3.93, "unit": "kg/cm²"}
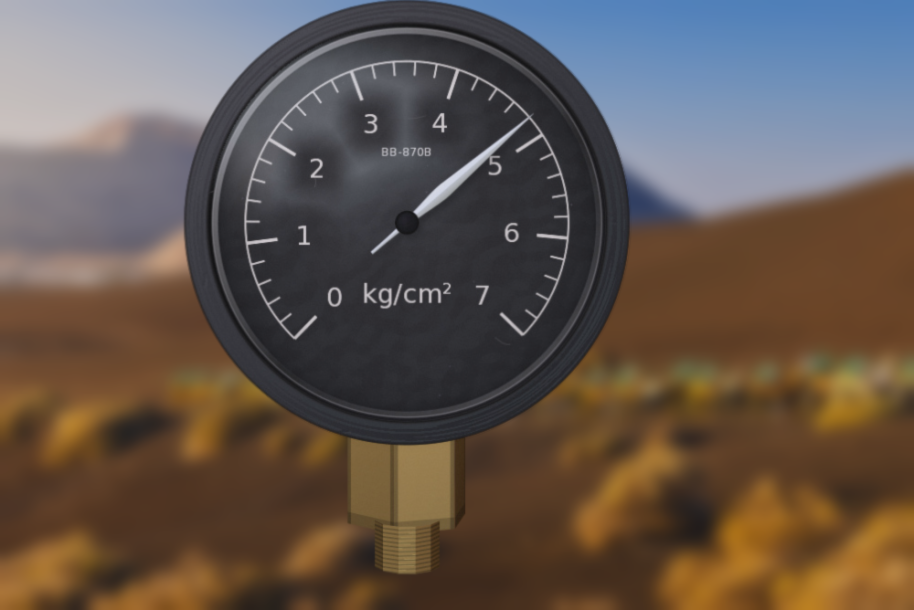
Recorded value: {"value": 4.8, "unit": "kg/cm²"}
